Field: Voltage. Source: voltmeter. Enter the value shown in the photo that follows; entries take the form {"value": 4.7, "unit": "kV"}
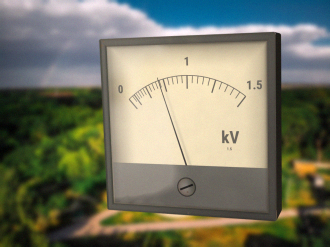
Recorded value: {"value": 0.7, "unit": "kV"}
